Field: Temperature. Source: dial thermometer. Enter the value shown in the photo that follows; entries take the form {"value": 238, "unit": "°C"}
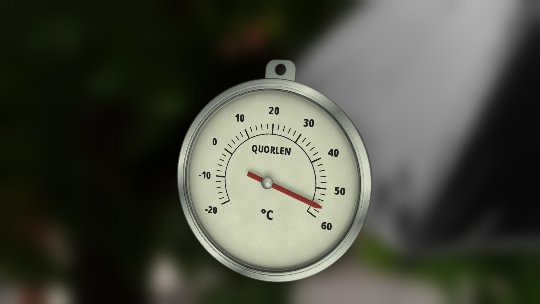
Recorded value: {"value": 56, "unit": "°C"}
